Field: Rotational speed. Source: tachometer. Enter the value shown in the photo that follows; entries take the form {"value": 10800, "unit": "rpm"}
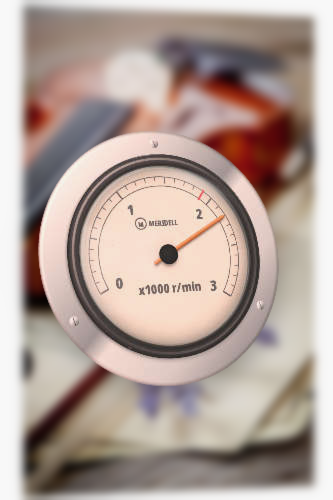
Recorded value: {"value": 2200, "unit": "rpm"}
